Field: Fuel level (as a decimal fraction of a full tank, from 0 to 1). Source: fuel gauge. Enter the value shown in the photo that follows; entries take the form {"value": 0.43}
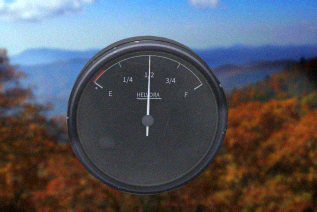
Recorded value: {"value": 0.5}
